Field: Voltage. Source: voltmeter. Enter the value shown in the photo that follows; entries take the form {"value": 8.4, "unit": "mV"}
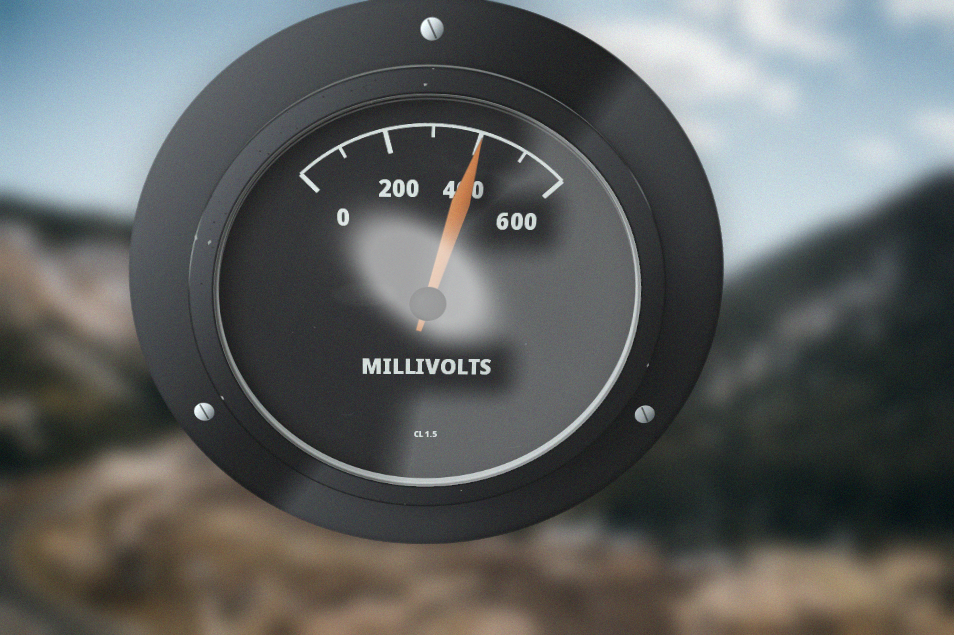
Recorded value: {"value": 400, "unit": "mV"}
